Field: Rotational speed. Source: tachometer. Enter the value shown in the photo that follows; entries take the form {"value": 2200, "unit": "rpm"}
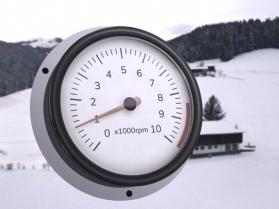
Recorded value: {"value": 1000, "unit": "rpm"}
